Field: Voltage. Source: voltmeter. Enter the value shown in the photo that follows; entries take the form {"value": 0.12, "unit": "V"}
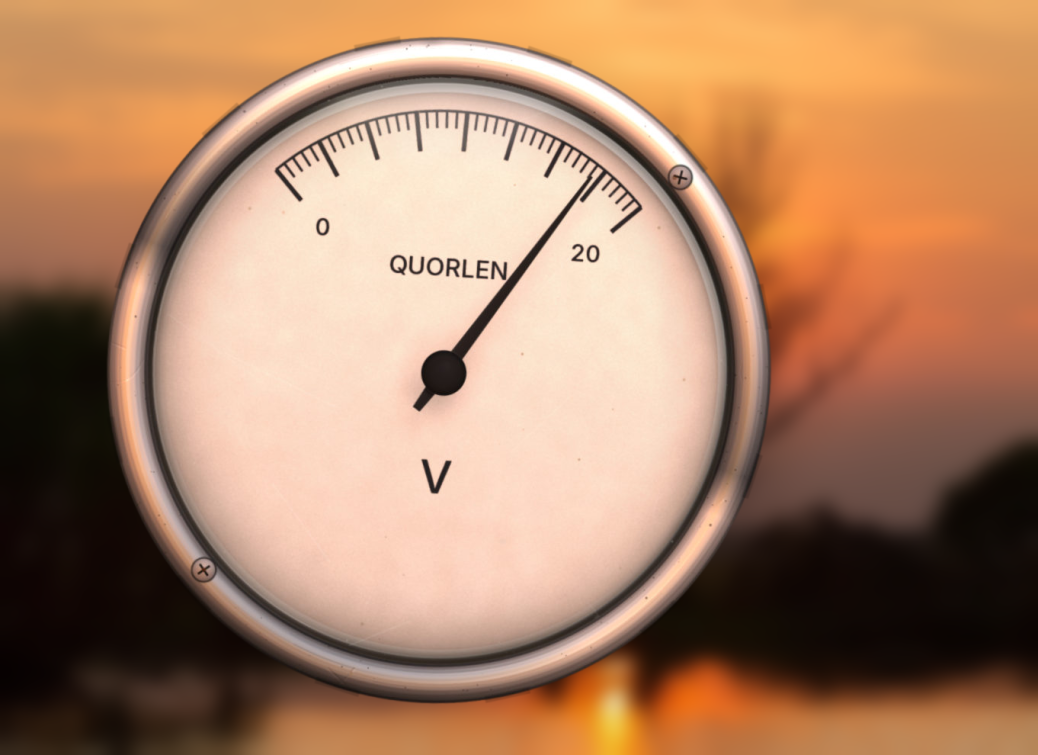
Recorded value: {"value": 17, "unit": "V"}
